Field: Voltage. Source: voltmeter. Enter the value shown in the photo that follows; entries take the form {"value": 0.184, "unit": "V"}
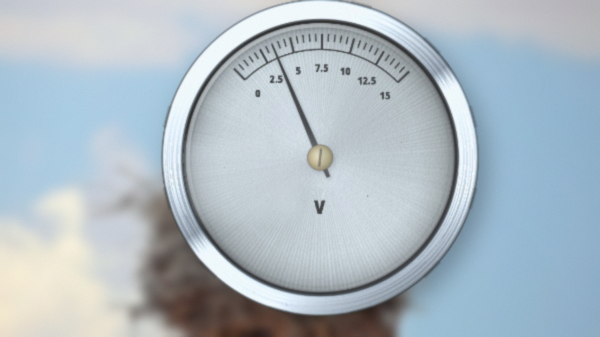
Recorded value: {"value": 3.5, "unit": "V"}
